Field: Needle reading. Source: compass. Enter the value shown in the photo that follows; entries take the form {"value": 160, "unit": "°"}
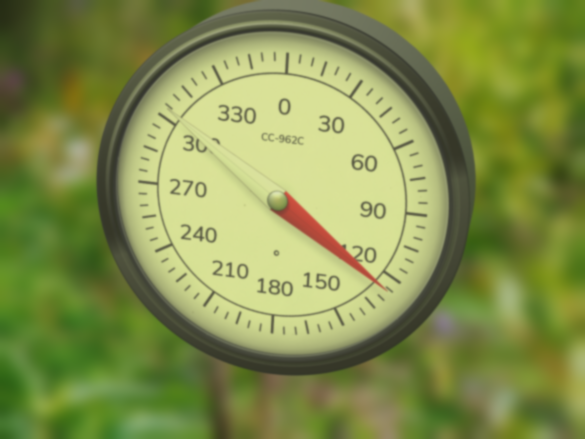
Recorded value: {"value": 125, "unit": "°"}
